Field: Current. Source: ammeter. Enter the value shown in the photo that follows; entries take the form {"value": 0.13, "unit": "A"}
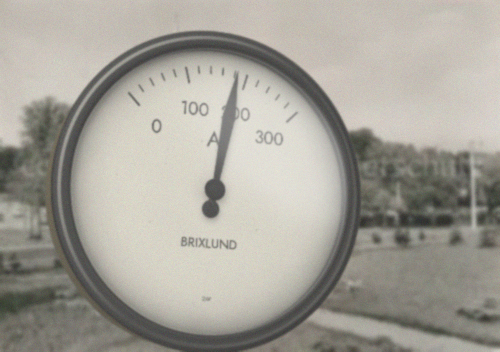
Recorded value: {"value": 180, "unit": "A"}
